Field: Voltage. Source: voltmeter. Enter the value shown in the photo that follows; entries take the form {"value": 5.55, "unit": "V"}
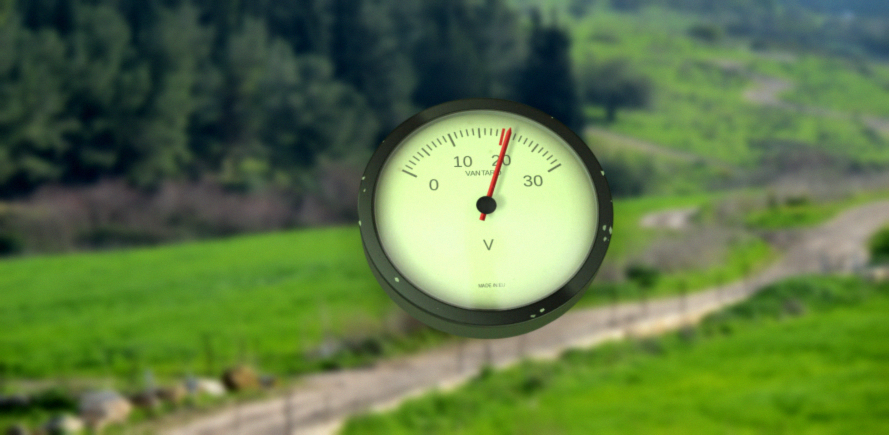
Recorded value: {"value": 20, "unit": "V"}
